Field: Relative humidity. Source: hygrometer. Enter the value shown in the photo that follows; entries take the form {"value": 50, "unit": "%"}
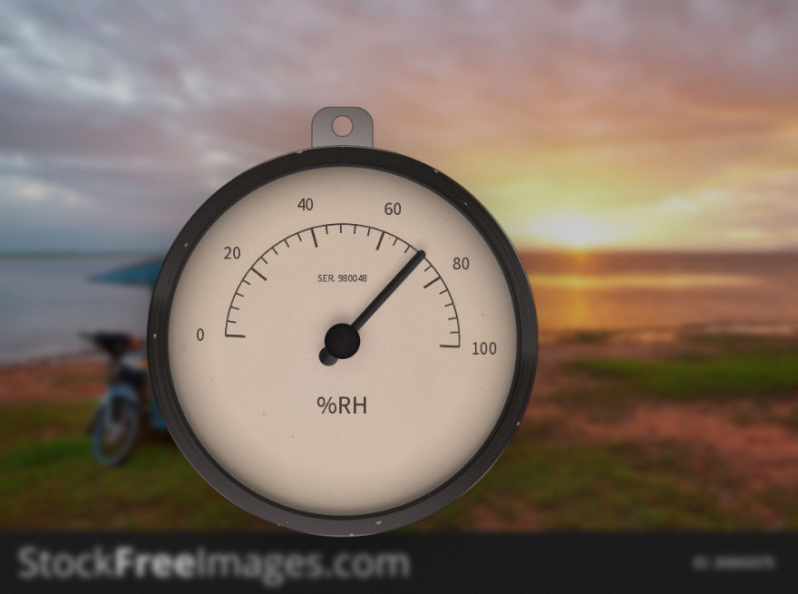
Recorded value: {"value": 72, "unit": "%"}
